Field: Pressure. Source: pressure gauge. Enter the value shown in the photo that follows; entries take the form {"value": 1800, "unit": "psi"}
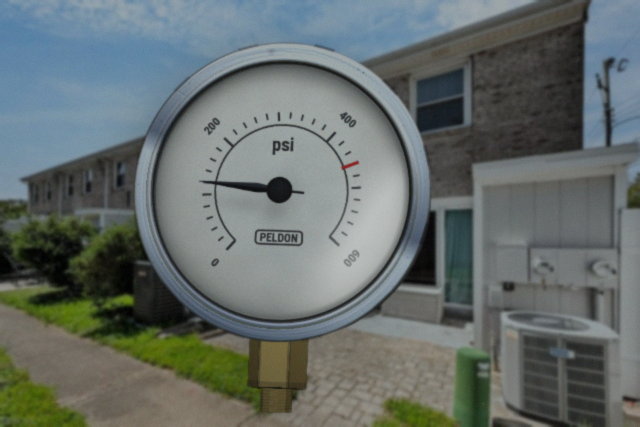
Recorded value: {"value": 120, "unit": "psi"}
